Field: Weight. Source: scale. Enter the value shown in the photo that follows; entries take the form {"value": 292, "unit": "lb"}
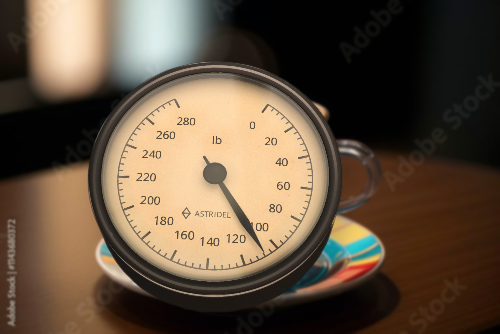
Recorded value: {"value": 108, "unit": "lb"}
